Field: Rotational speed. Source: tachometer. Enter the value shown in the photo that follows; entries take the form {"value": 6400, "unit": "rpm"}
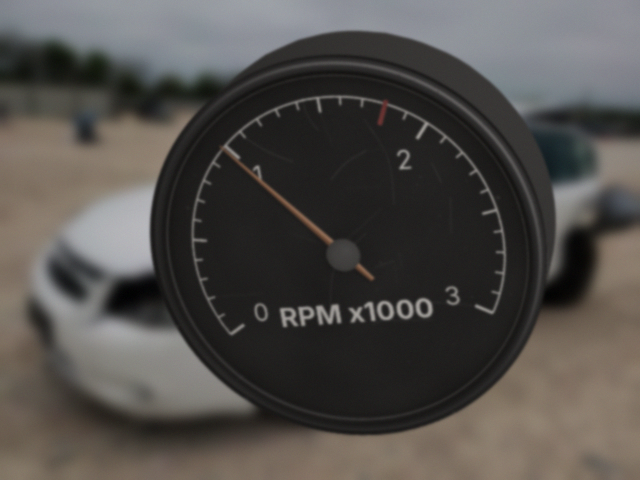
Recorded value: {"value": 1000, "unit": "rpm"}
